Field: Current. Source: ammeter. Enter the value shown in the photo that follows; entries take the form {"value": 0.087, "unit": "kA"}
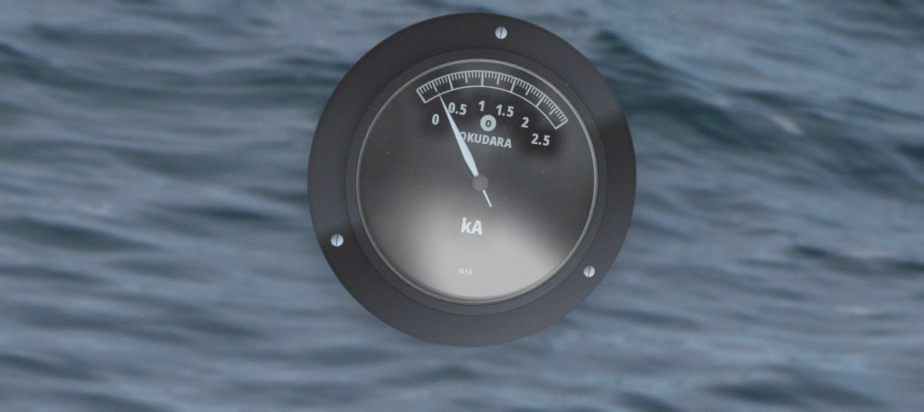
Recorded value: {"value": 0.25, "unit": "kA"}
